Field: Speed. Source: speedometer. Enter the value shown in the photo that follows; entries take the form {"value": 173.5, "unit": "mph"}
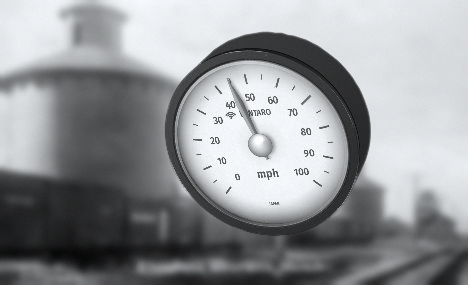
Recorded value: {"value": 45, "unit": "mph"}
